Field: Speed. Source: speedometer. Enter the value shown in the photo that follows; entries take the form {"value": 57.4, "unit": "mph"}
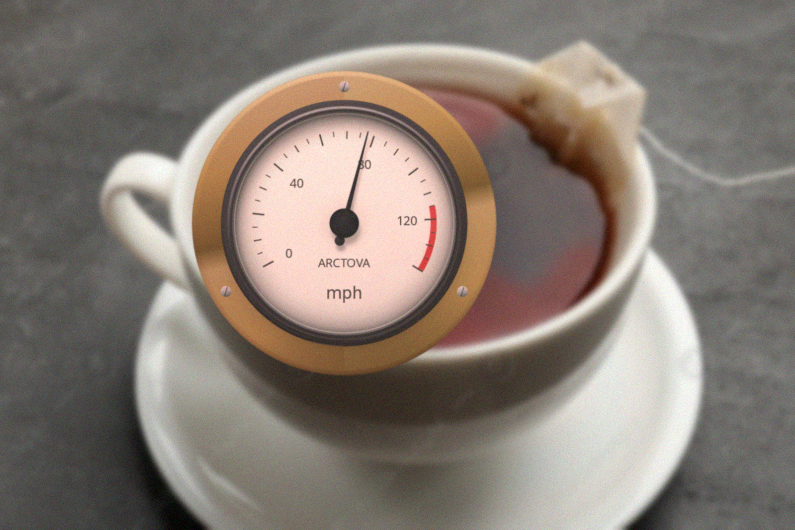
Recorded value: {"value": 77.5, "unit": "mph"}
